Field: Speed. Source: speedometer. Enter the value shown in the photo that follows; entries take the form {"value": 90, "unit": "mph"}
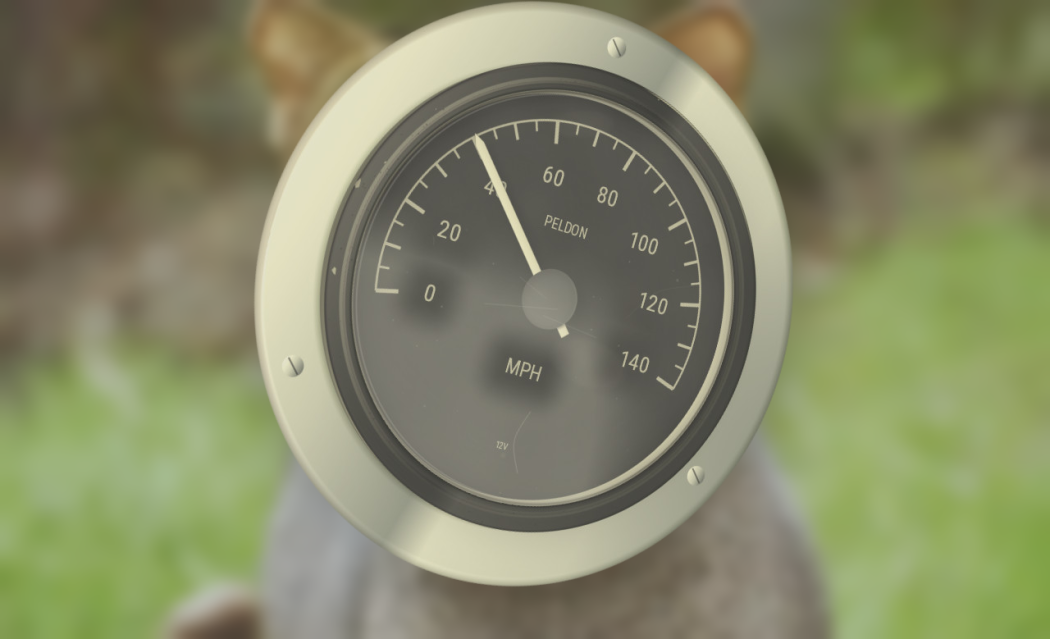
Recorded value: {"value": 40, "unit": "mph"}
